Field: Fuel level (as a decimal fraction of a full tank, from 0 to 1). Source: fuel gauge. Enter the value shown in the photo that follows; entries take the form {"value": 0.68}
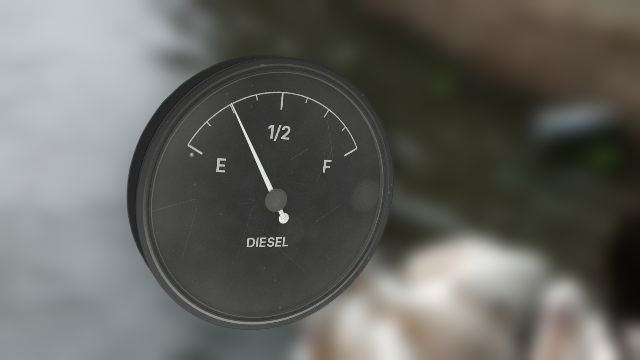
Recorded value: {"value": 0.25}
